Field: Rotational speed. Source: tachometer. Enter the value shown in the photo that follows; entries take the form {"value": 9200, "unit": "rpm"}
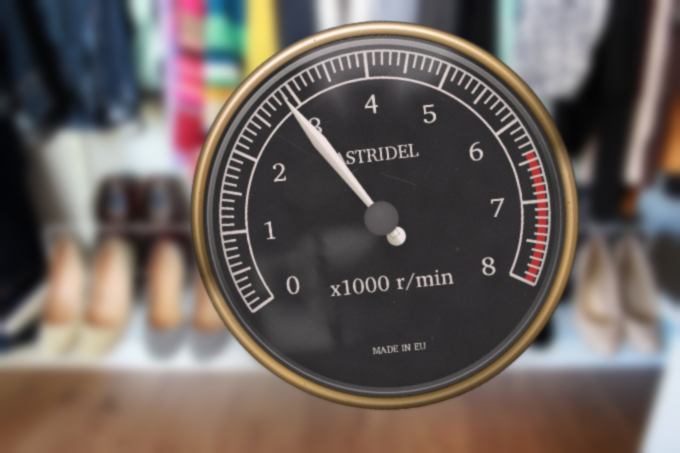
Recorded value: {"value": 2900, "unit": "rpm"}
